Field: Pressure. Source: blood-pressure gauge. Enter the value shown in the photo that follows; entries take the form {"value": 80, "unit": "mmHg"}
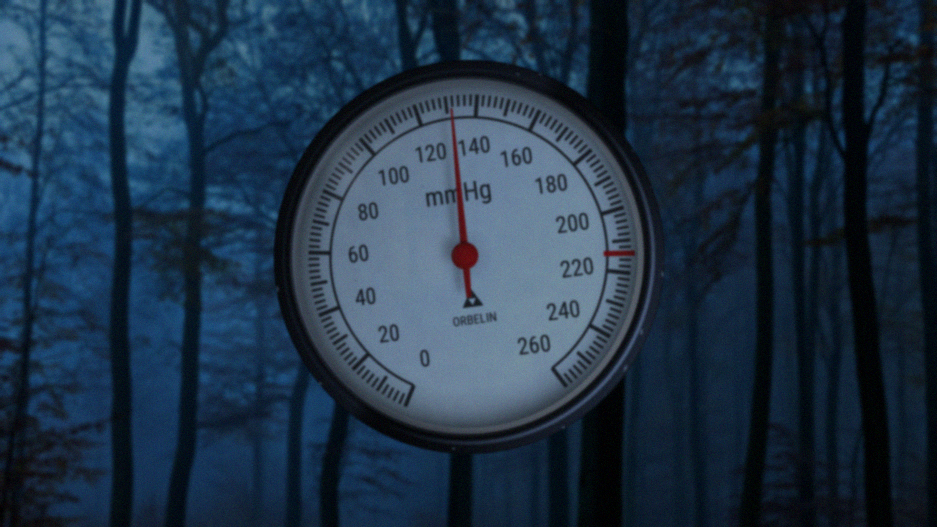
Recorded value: {"value": 132, "unit": "mmHg"}
